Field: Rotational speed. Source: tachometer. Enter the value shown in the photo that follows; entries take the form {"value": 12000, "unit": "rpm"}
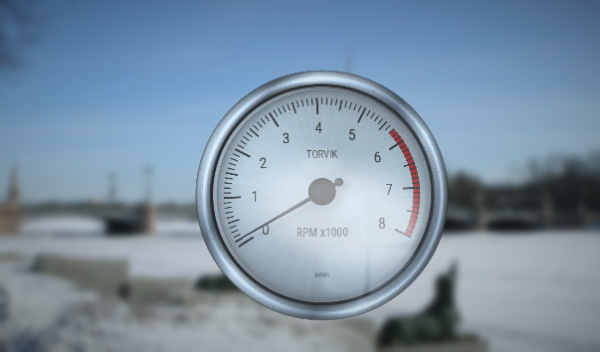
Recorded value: {"value": 100, "unit": "rpm"}
